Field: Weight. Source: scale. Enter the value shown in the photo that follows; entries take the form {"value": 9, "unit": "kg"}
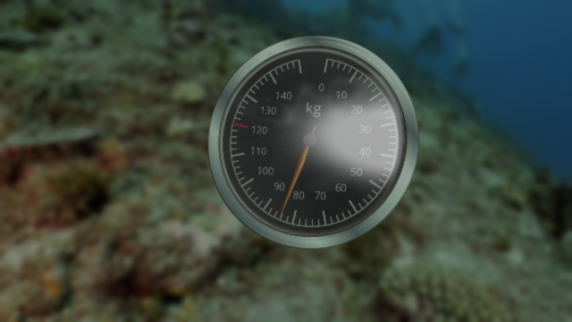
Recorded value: {"value": 84, "unit": "kg"}
